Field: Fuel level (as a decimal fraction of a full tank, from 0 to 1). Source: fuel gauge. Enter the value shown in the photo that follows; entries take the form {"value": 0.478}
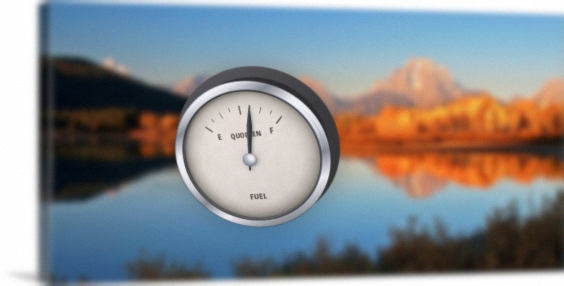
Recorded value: {"value": 0.625}
